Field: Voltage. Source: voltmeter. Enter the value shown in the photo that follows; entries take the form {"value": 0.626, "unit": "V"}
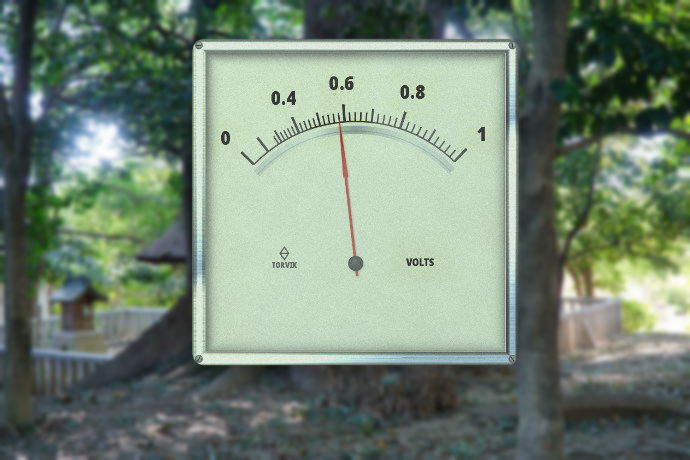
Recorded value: {"value": 0.58, "unit": "V"}
